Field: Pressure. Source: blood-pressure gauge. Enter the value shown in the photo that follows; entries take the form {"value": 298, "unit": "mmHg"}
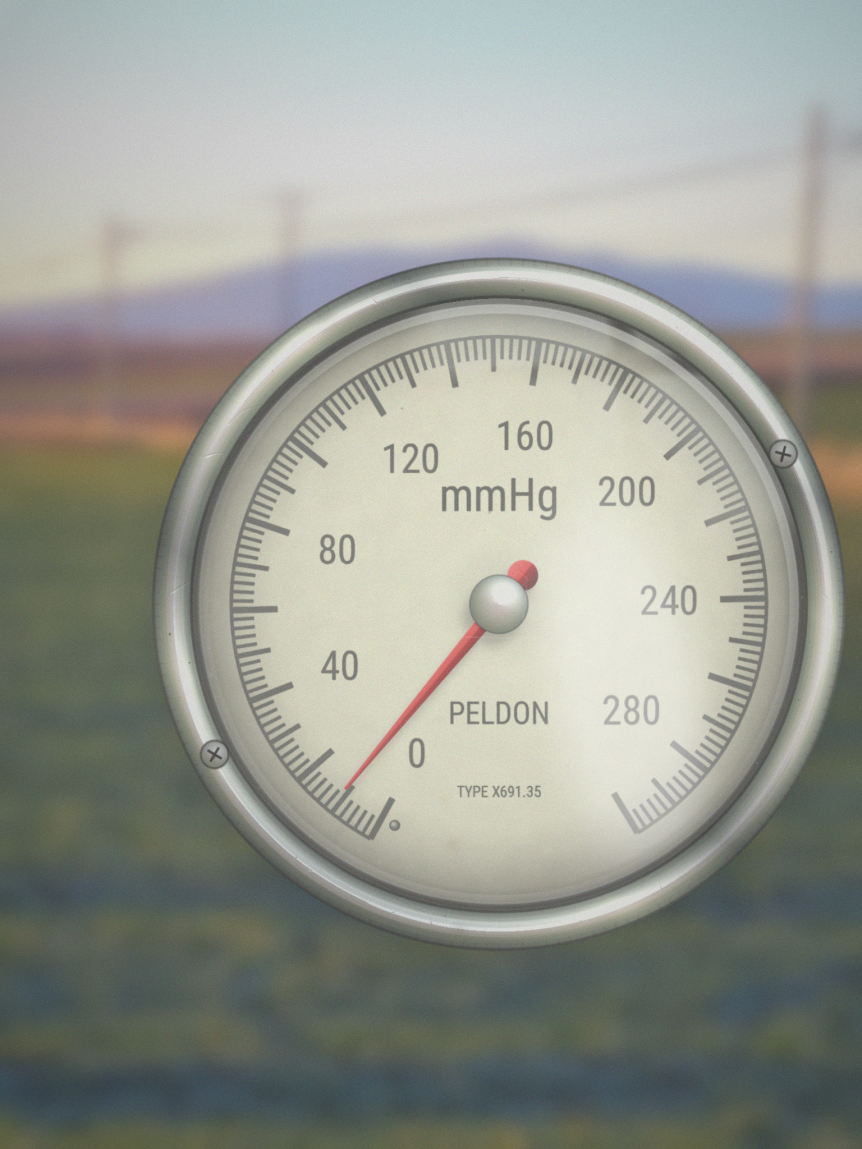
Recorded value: {"value": 11, "unit": "mmHg"}
